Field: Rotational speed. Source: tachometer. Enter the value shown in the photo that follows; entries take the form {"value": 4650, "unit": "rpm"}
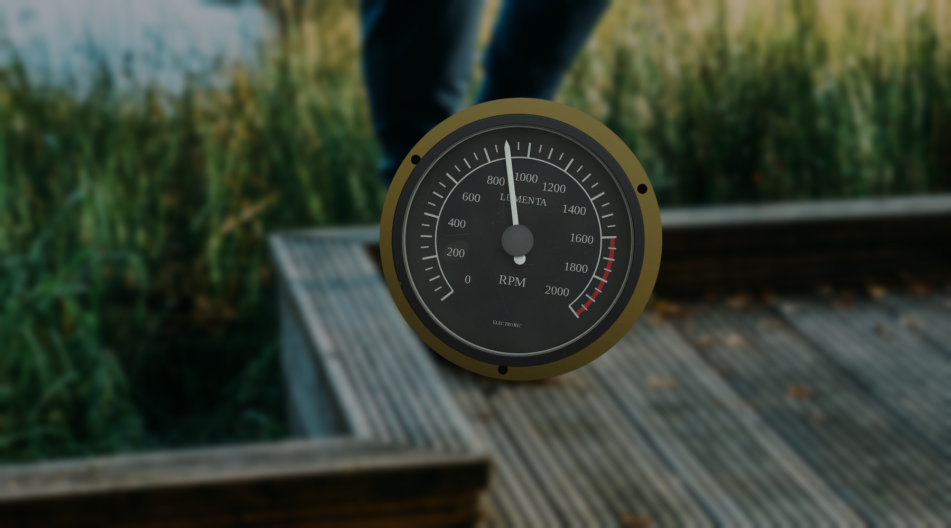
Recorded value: {"value": 900, "unit": "rpm"}
